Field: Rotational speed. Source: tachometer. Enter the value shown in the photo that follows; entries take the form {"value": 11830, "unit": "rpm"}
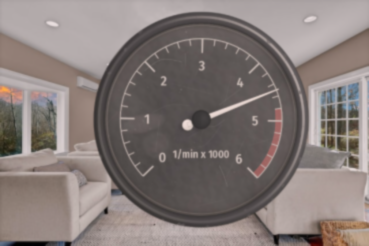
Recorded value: {"value": 4500, "unit": "rpm"}
